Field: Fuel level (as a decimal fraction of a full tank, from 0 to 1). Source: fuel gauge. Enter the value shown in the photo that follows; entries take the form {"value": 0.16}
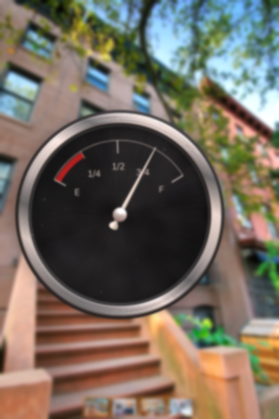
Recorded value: {"value": 0.75}
